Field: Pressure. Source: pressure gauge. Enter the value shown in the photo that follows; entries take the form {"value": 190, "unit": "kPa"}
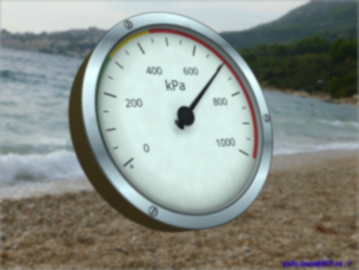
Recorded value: {"value": 700, "unit": "kPa"}
